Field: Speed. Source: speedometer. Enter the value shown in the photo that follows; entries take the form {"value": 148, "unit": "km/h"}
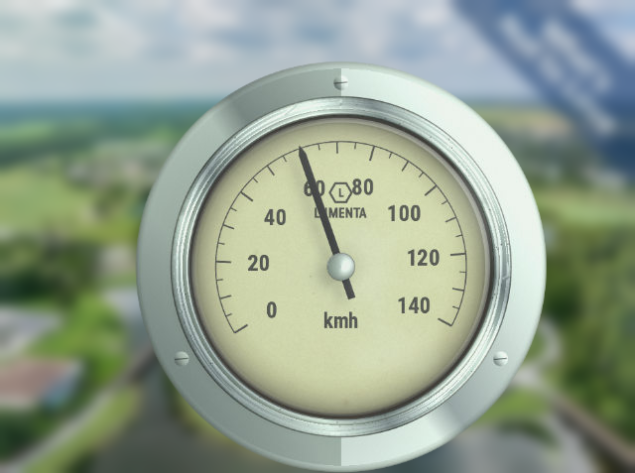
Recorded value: {"value": 60, "unit": "km/h"}
